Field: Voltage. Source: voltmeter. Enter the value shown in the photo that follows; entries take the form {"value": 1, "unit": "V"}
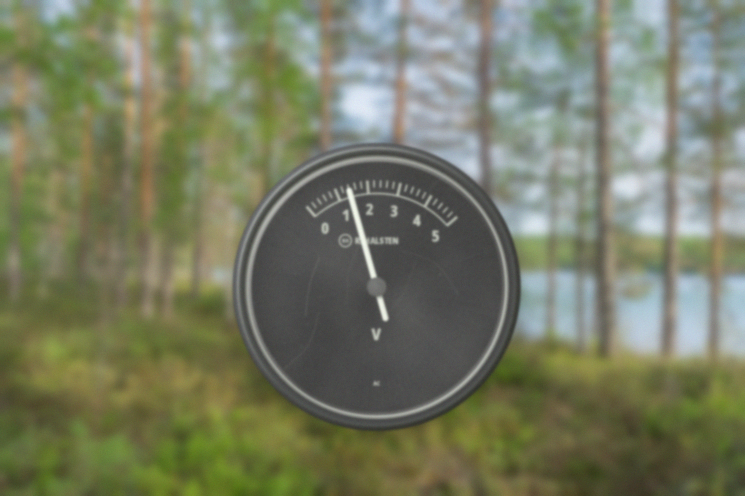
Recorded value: {"value": 1.4, "unit": "V"}
